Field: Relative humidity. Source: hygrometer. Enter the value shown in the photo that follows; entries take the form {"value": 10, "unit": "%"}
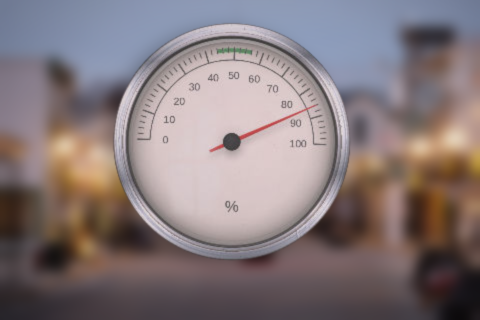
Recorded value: {"value": 86, "unit": "%"}
